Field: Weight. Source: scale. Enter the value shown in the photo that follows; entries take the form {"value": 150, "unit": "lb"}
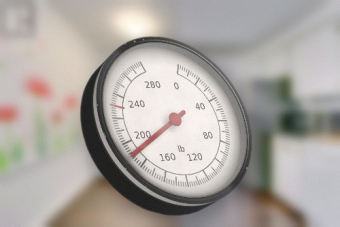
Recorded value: {"value": 190, "unit": "lb"}
